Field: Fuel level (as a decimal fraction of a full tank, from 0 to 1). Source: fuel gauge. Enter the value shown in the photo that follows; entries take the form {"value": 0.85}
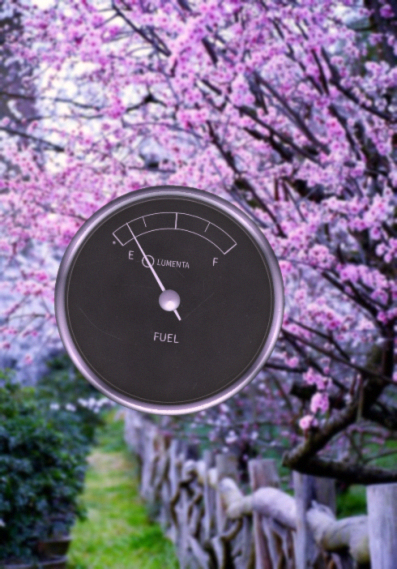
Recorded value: {"value": 0.125}
